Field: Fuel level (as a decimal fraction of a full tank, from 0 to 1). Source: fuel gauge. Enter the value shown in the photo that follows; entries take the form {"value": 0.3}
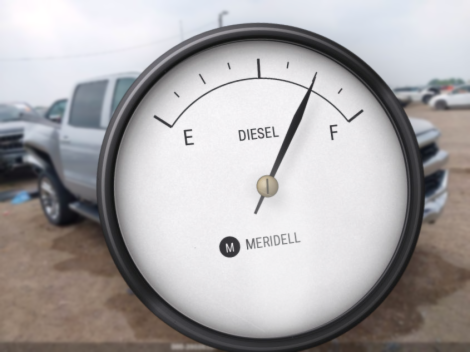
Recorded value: {"value": 0.75}
